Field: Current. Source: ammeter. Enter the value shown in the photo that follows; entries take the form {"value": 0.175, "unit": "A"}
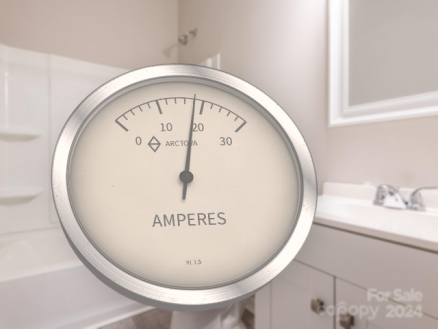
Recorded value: {"value": 18, "unit": "A"}
